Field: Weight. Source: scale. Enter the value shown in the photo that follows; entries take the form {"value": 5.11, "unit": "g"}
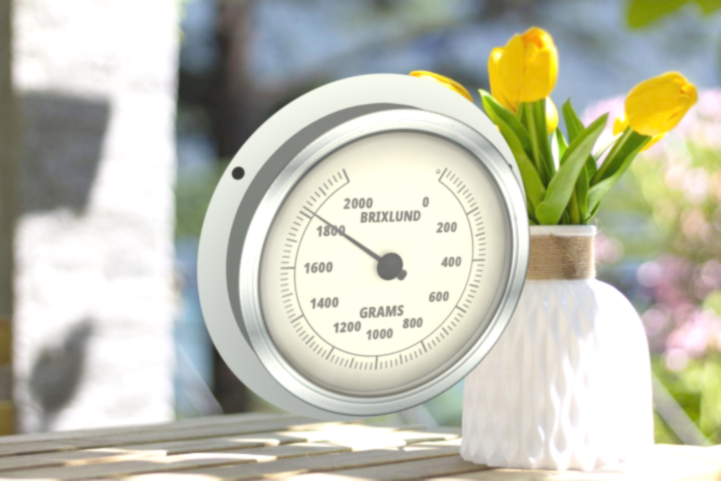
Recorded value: {"value": 1820, "unit": "g"}
